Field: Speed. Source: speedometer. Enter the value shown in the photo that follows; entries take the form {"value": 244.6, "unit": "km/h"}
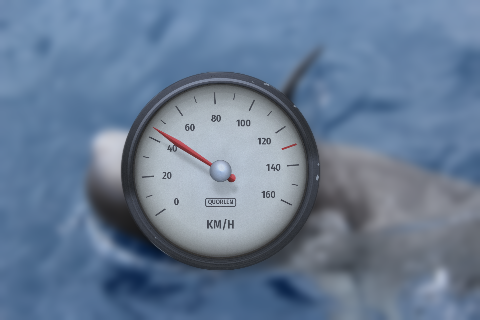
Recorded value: {"value": 45, "unit": "km/h"}
